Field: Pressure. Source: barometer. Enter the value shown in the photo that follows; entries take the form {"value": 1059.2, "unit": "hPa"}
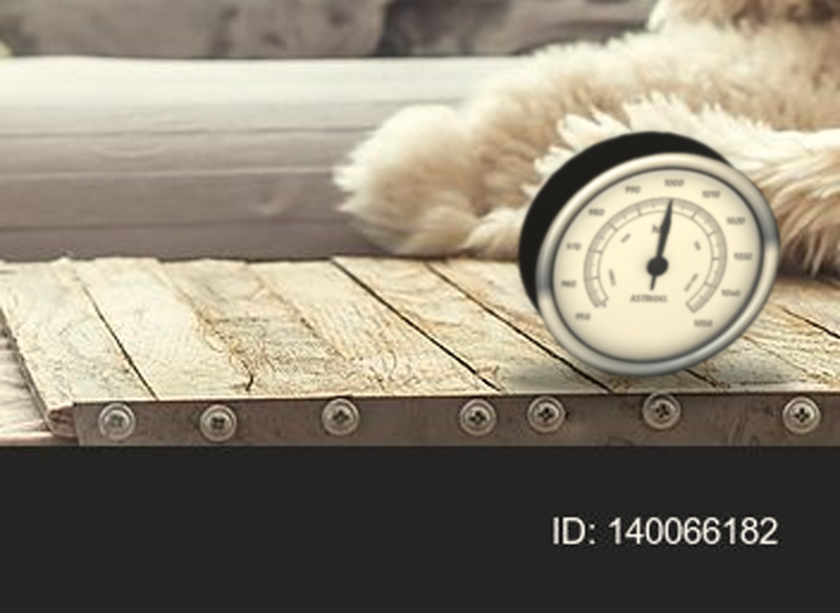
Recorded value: {"value": 1000, "unit": "hPa"}
